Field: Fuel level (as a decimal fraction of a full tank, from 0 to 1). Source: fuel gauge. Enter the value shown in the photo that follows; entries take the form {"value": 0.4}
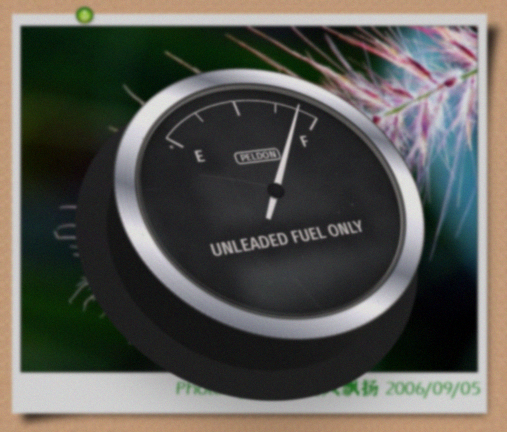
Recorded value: {"value": 0.875}
